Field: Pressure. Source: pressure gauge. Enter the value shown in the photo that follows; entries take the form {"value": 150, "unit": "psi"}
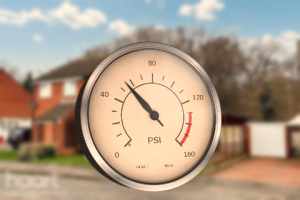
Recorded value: {"value": 55, "unit": "psi"}
